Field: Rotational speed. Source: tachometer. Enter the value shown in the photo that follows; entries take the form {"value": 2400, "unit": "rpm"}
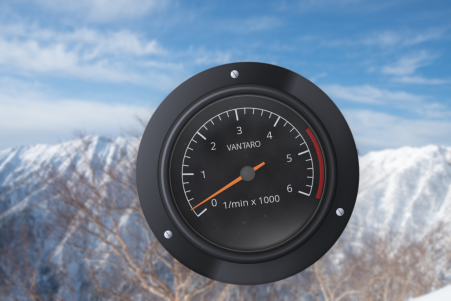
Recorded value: {"value": 200, "unit": "rpm"}
